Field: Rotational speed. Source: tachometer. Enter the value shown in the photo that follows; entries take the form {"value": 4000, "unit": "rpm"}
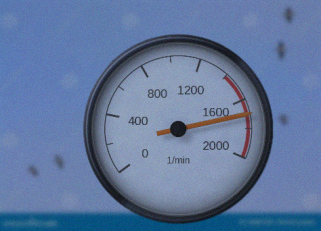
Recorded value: {"value": 1700, "unit": "rpm"}
